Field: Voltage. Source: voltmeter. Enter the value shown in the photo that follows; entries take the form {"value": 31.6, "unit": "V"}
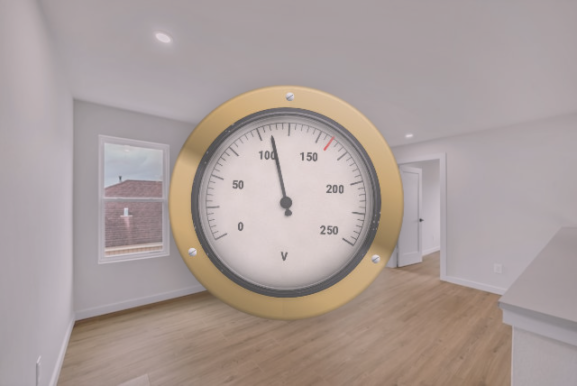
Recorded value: {"value": 110, "unit": "V"}
